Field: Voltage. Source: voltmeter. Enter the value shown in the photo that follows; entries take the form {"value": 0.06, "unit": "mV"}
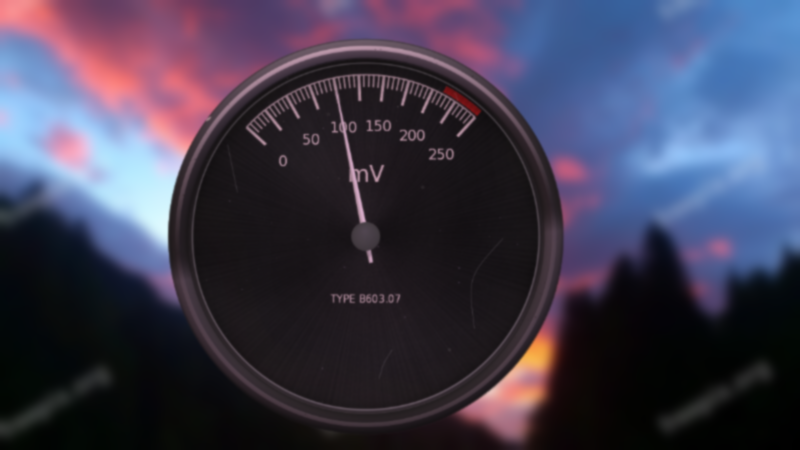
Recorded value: {"value": 100, "unit": "mV"}
